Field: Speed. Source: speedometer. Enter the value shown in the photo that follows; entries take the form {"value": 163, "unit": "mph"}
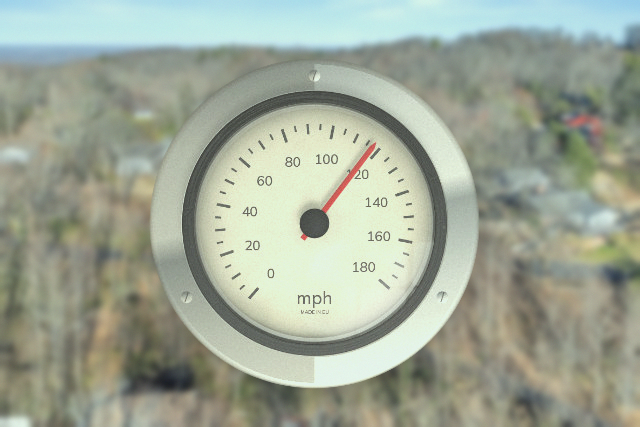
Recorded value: {"value": 117.5, "unit": "mph"}
